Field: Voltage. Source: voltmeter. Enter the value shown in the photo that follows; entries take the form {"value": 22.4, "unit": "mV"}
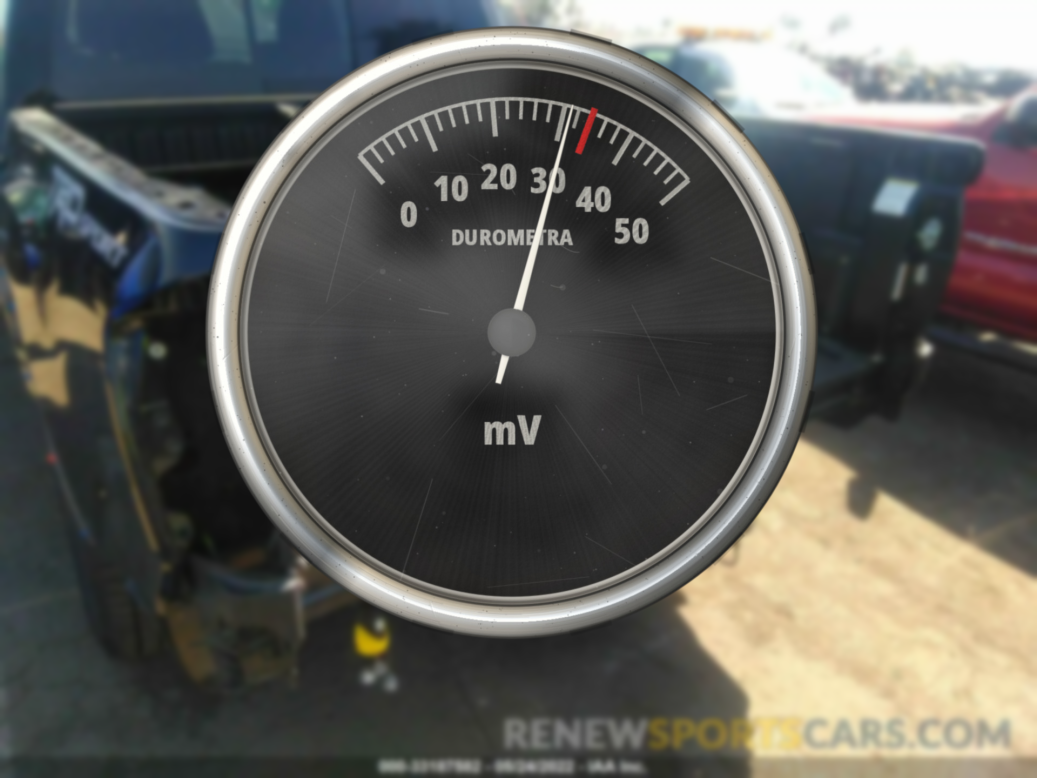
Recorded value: {"value": 31, "unit": "mV"}
